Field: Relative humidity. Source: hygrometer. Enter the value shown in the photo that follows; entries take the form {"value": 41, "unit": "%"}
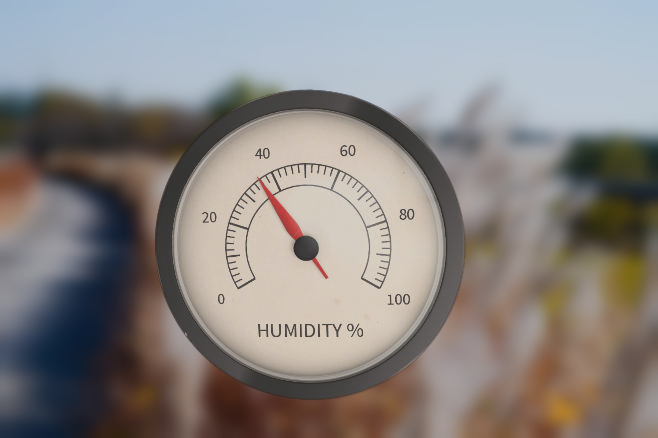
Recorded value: {"value": 36, "unit": "%"}
